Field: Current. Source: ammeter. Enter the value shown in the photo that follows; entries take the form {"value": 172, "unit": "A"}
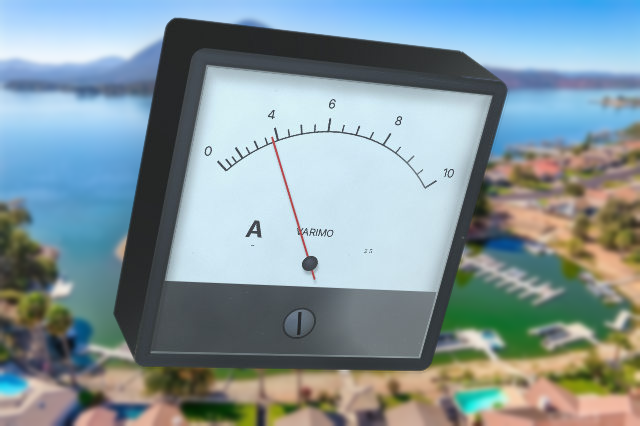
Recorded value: {"value": 3.75, "unit": "A"}
